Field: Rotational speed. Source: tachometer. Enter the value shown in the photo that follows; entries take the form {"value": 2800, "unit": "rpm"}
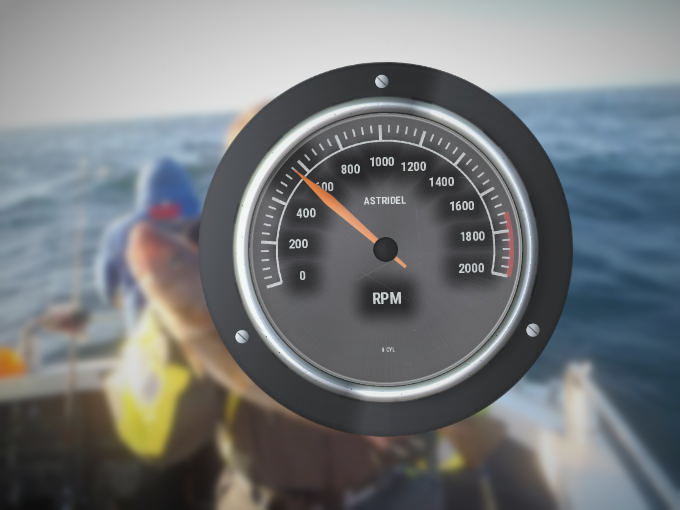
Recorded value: {"value": 560, "unit": "rpm"}
